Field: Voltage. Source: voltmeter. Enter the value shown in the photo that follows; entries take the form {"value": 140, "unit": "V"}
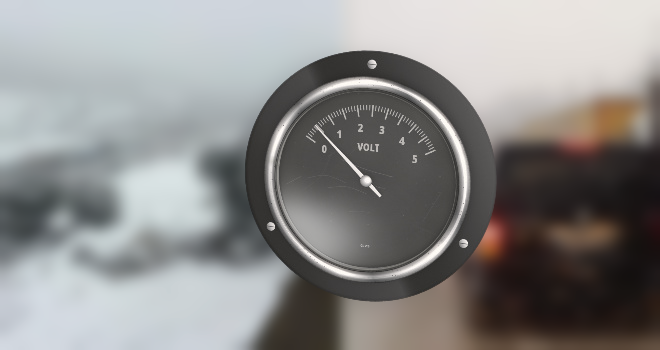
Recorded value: {"value": 0.5, "unit": "V"}
